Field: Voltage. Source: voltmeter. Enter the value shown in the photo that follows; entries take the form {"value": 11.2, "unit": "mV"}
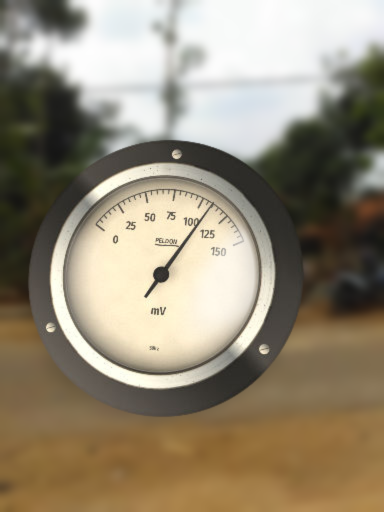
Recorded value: {"value": 110, "unit": "mV"}
